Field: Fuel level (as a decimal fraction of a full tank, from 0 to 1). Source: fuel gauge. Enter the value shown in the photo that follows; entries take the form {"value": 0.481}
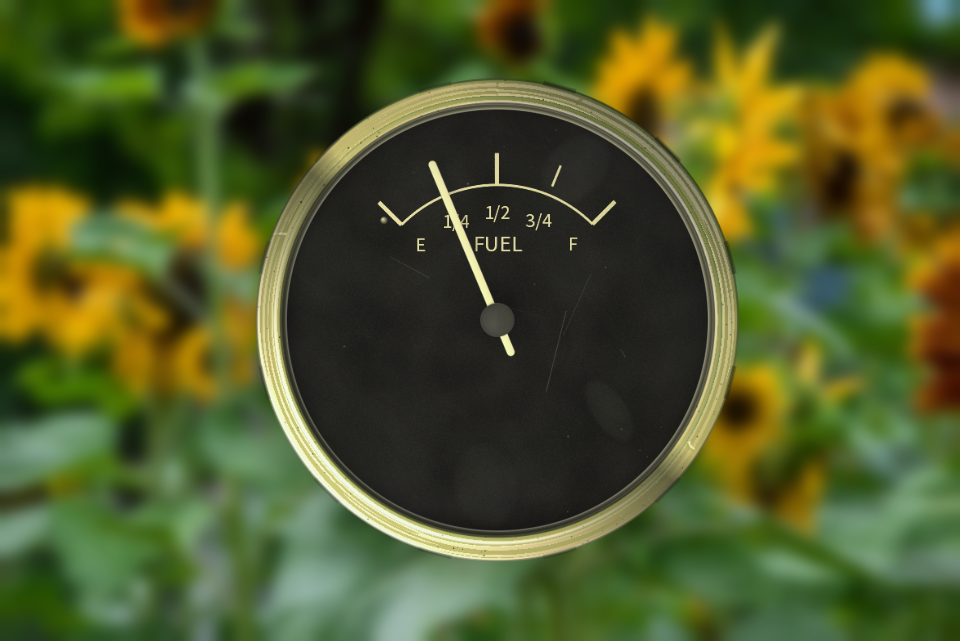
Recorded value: {"value": 0.25}
